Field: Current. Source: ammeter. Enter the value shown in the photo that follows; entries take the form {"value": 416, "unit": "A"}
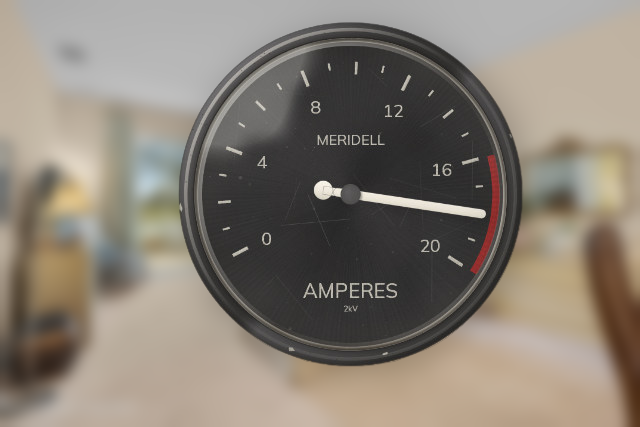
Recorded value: {"value": 18, "unit": "A"}
